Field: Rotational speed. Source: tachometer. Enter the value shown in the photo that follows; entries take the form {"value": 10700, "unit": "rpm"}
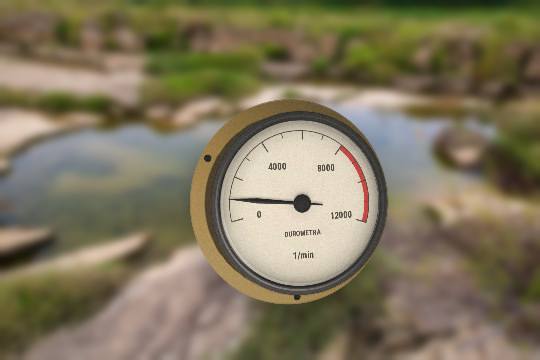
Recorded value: {"value": 1000, "unit": "rpm"}
